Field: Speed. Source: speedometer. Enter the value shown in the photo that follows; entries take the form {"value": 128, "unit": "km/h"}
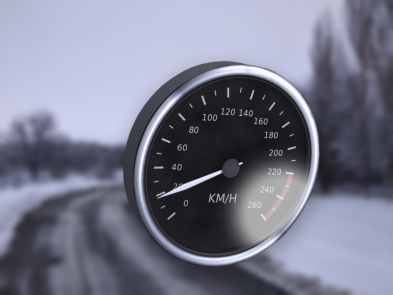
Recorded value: {"value": 20, "unit": "km/h"}
